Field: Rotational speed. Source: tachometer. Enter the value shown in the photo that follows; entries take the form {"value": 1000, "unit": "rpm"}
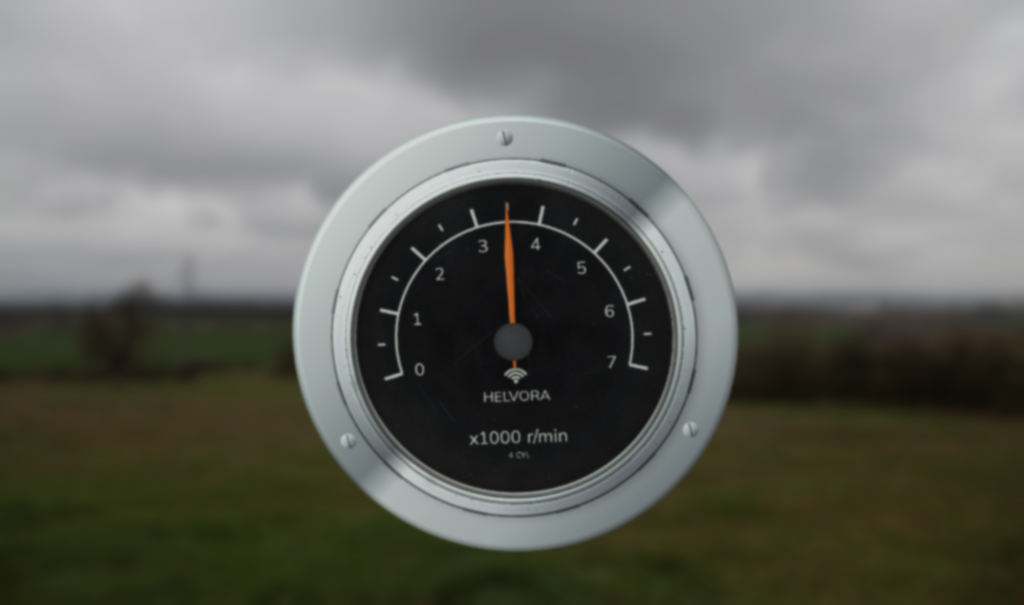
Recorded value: {"value": 3500, "unit": "rpm"}
